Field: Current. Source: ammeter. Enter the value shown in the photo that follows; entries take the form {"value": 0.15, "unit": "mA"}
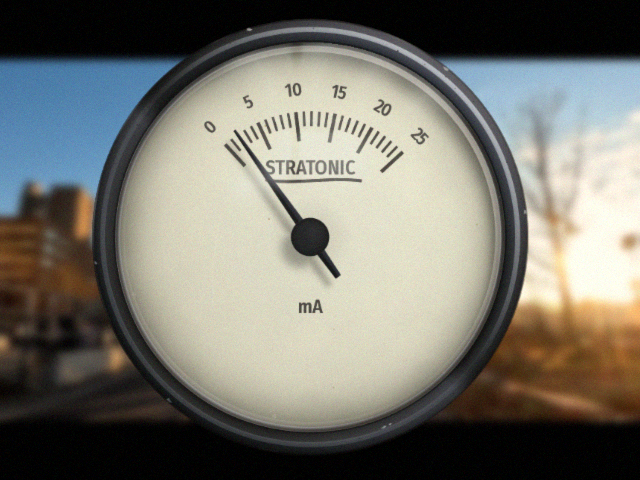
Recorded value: {"value": 2, "unit": "mA"}
